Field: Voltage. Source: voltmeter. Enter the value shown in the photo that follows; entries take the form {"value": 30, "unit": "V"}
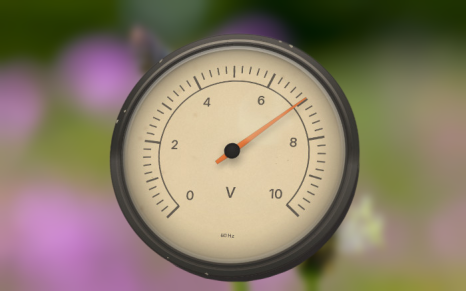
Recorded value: {"value": 7, "unit": "V"}
